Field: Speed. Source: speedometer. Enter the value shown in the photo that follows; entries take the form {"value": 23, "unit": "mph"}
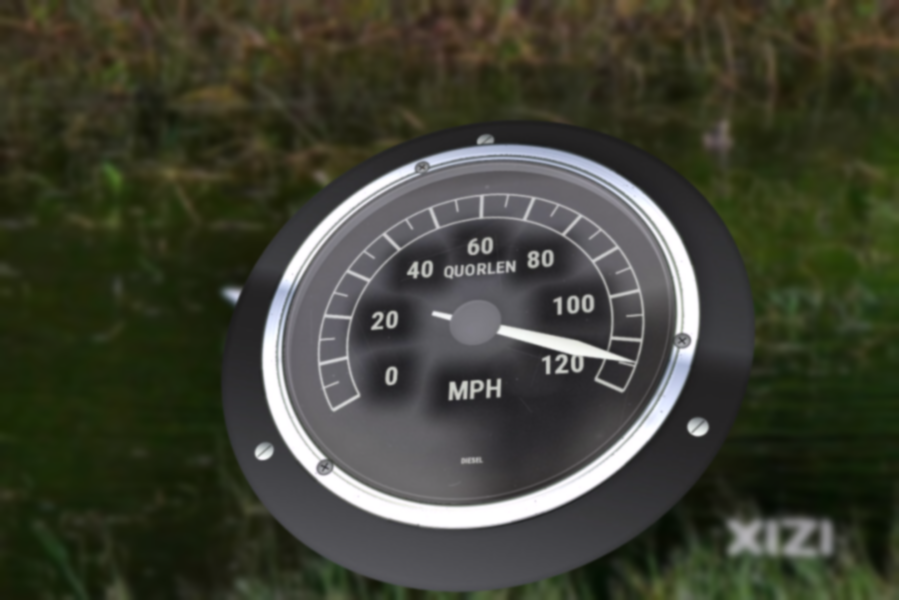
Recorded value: {"value": 115, "unit": "mph"}
